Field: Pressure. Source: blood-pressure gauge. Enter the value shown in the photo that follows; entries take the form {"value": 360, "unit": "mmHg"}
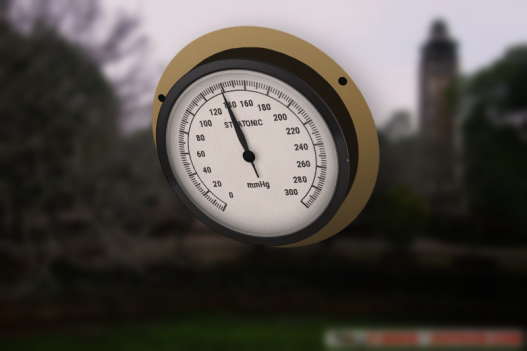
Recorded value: {"value": 140, "unit": "mmHg"}
